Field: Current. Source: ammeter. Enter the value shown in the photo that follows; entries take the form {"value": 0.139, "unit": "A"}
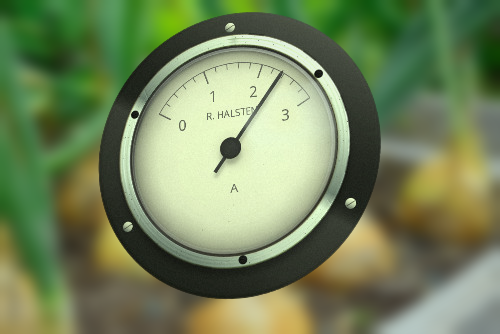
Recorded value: {"value": 2.4, "unit": "A"}
